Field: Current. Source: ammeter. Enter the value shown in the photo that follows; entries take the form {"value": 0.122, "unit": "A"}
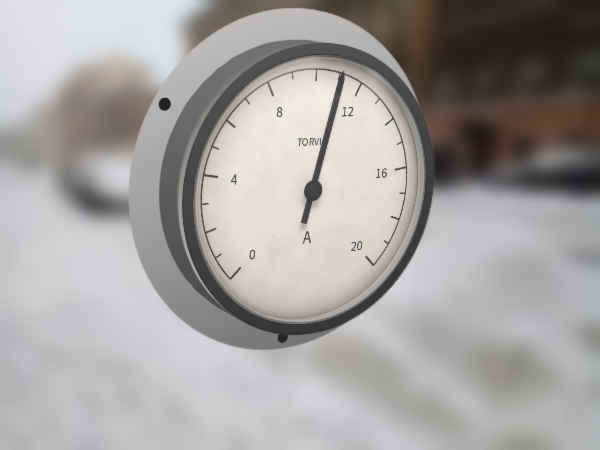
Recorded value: {"value": 11, "unit": "A"}
